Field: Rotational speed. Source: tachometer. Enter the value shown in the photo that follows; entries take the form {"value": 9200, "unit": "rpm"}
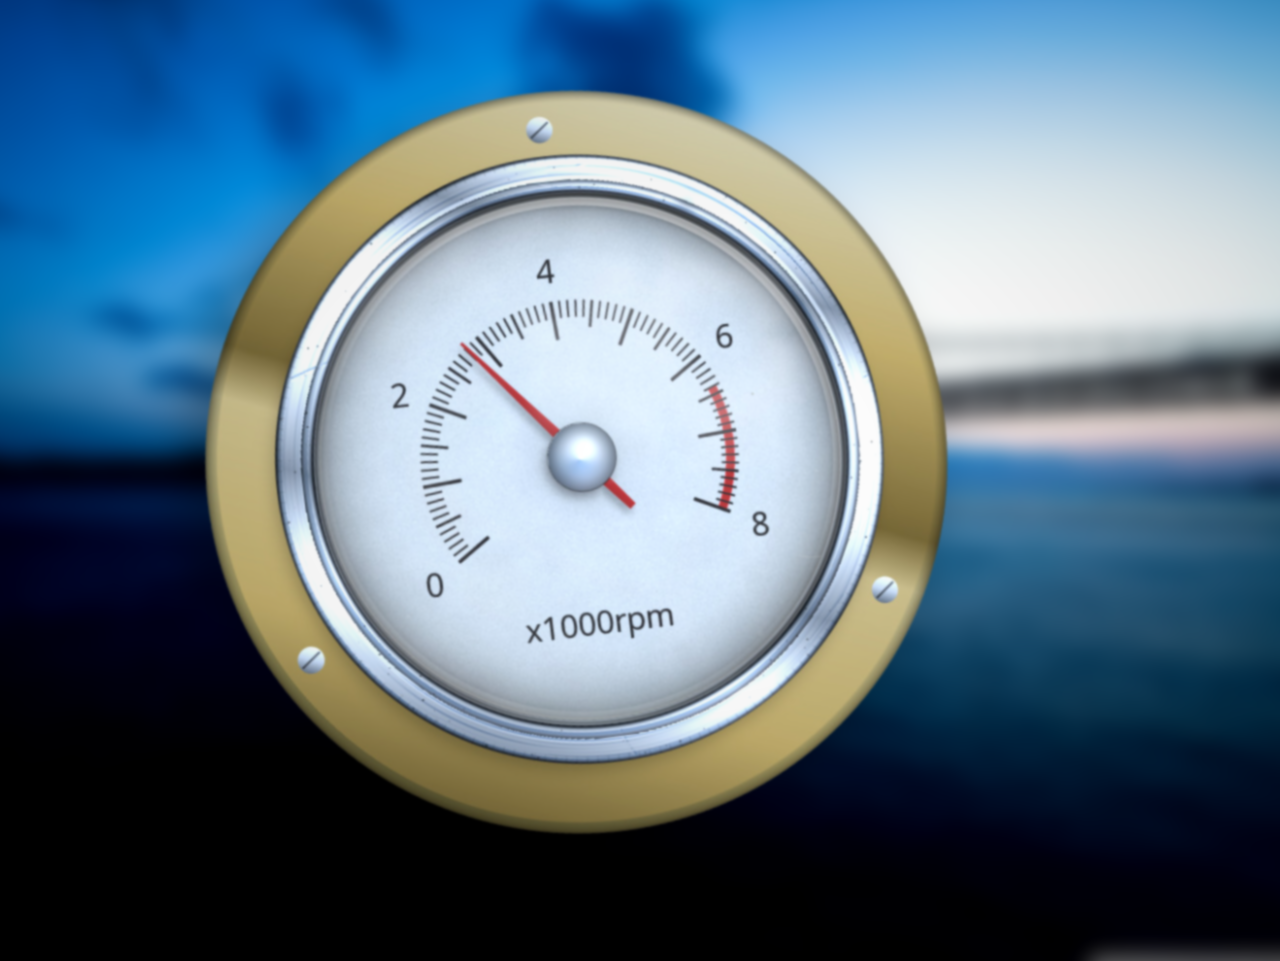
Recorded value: {"value": 2800, "unit": "rpm"}
